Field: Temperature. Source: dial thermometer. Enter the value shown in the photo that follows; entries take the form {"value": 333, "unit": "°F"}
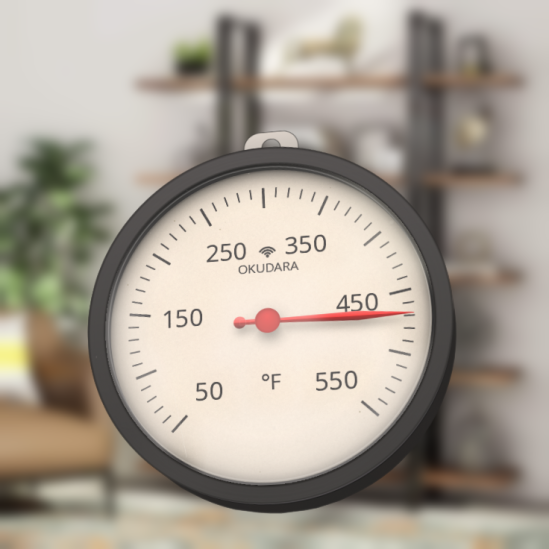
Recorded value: {"value": 470, "unit": "°F"}
